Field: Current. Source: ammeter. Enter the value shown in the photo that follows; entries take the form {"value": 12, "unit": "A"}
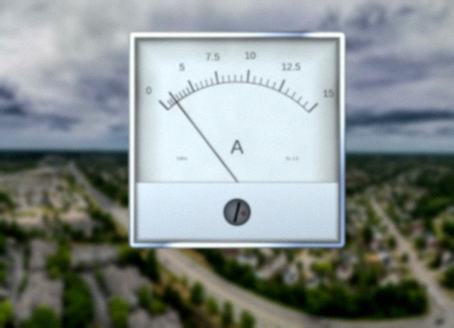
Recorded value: {"value": 2.5, "unit": "A"}
